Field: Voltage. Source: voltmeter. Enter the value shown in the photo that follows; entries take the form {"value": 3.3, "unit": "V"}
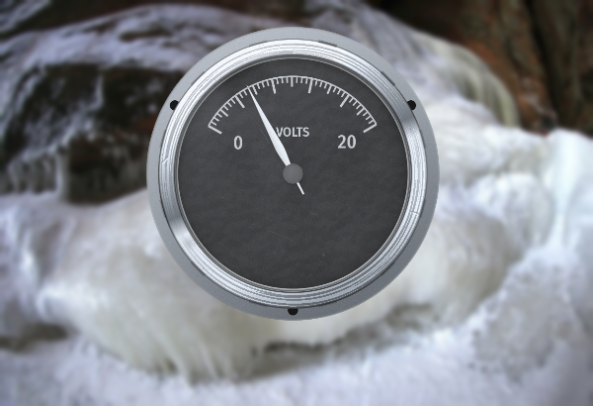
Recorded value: {"value": 5.5, "unit": "V"}
